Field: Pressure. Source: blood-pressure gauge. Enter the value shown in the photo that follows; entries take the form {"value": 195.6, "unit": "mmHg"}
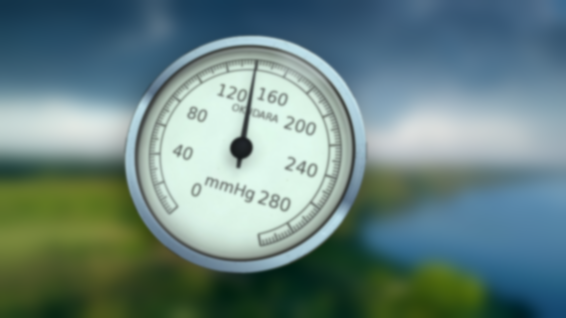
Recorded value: {"value": 140, "unit": "mmHg"}
